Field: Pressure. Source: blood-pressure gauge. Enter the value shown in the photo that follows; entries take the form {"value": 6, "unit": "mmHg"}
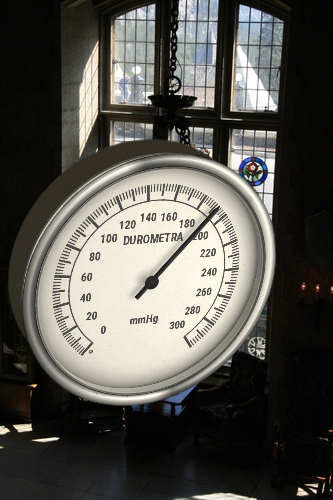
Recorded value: {"value": 190, "unit": "mmHg"}
